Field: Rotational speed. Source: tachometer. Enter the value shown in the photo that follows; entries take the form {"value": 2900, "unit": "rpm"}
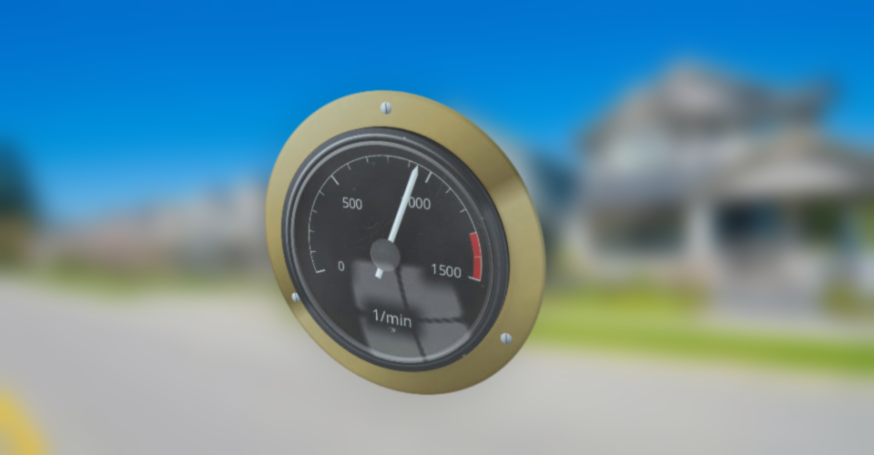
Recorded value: {"value": 950, "unit": "rpm"}
